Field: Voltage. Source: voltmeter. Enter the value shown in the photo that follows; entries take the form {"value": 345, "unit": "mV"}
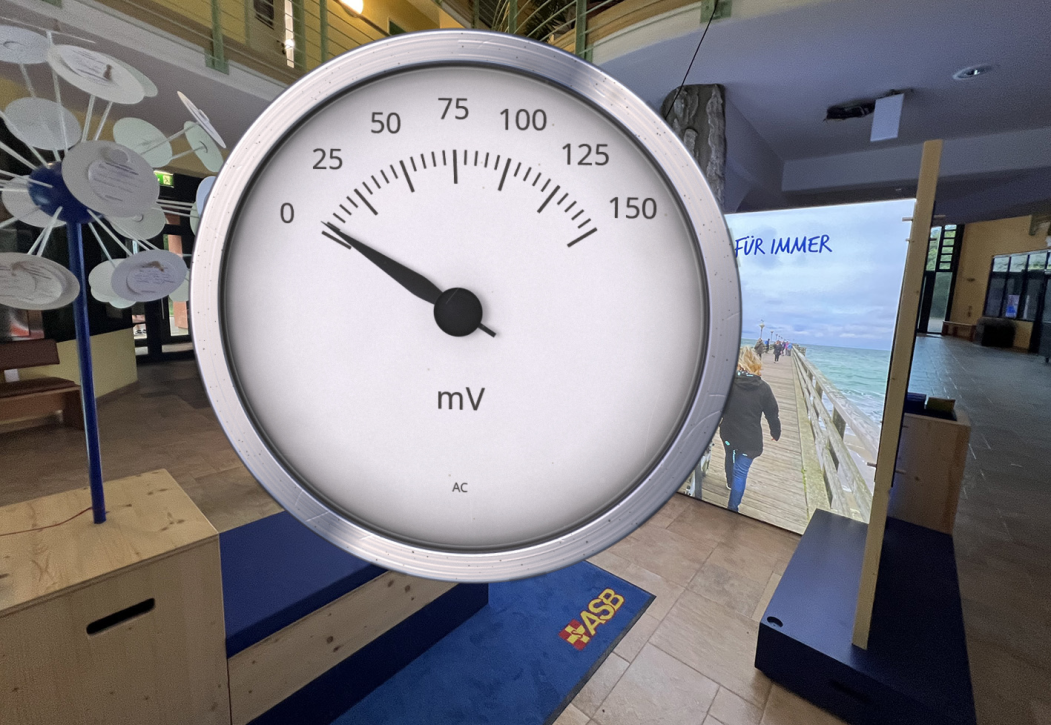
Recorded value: {"value": 5, "unit": "mV"}
